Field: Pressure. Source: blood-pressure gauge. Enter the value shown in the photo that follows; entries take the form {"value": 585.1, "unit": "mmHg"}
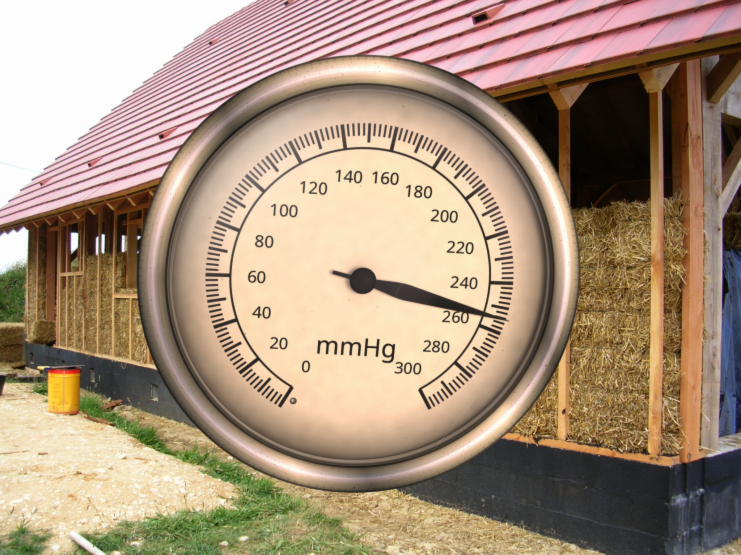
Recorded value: {"value": 254, "unit": "mmHg"}
